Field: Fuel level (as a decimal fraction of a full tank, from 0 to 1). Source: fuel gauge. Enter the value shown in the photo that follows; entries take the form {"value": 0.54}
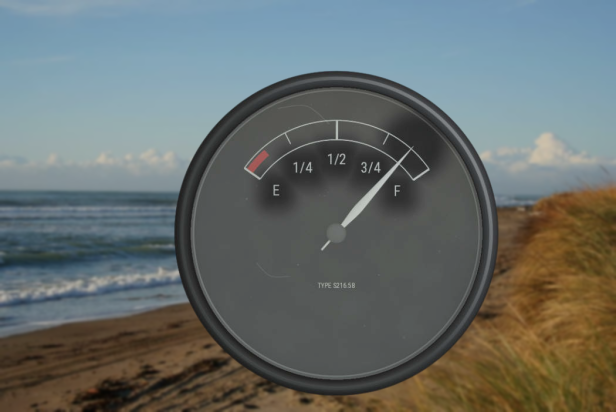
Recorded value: {"value": 0.875}
